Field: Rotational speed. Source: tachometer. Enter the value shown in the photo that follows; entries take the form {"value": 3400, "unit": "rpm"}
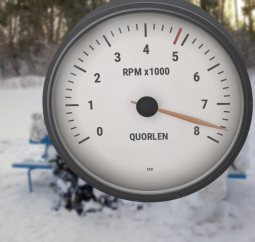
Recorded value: {"value": 7600, "unit": "rpm"}
